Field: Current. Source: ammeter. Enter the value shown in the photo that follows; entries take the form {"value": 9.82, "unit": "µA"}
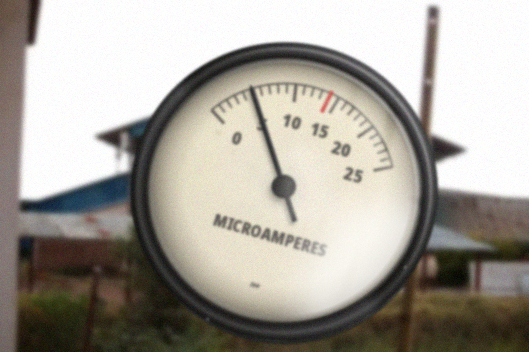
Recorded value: {"value": 5, "unit": "µA"}
